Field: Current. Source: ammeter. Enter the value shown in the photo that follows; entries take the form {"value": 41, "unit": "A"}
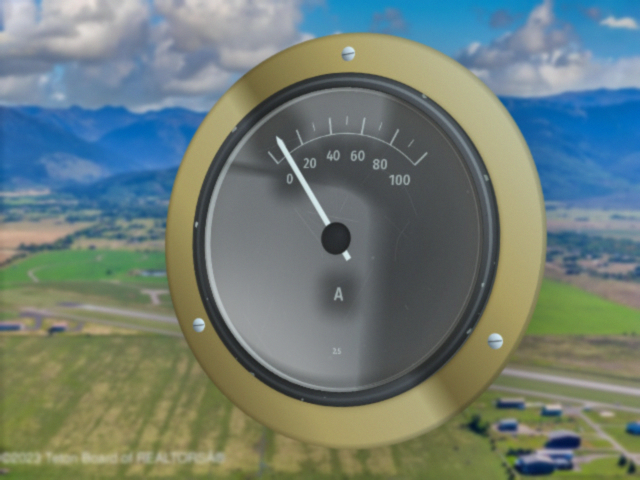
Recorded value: {"value": 10, "unit": "A"}
